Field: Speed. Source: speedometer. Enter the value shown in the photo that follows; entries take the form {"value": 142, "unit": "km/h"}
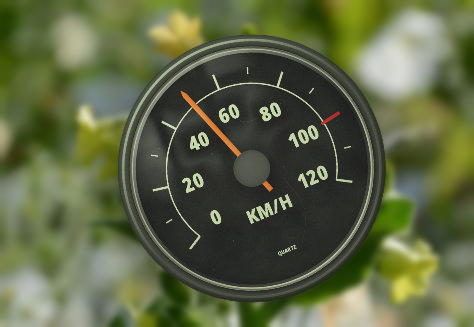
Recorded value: {"value": 50, "unit": "km/h"}
